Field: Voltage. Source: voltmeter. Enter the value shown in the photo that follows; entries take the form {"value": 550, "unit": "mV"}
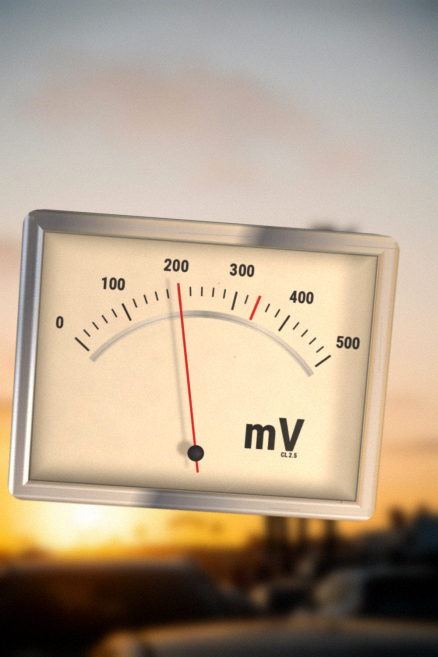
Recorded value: {"value": 200, "unit": "mV"}
